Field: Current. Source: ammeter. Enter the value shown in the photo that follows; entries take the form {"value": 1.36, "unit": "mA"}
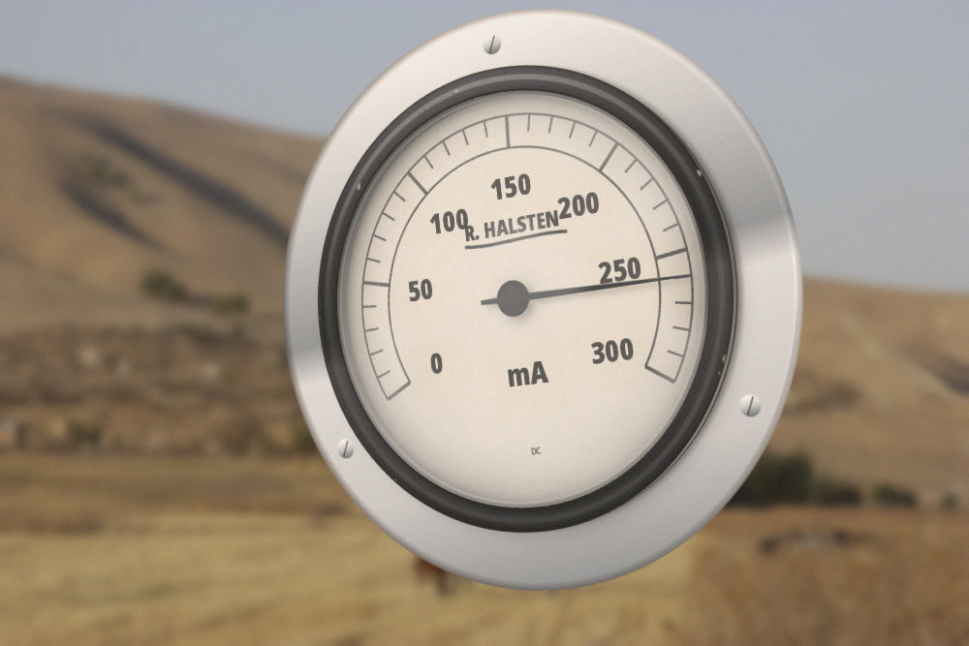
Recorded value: {"value": 260, "unit": "mA"}
